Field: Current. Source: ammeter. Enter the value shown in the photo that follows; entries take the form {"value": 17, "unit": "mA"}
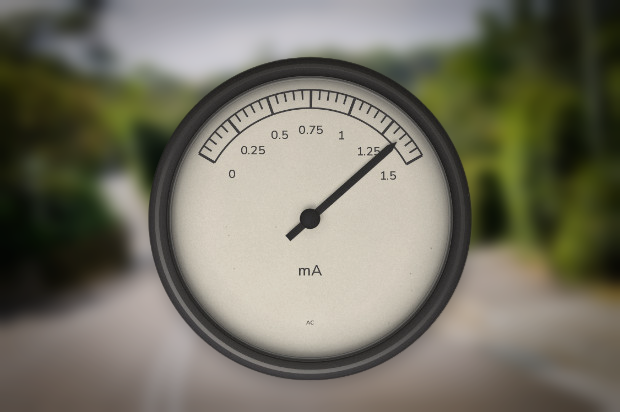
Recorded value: {"value": 1.35, "unit": "mA"}
